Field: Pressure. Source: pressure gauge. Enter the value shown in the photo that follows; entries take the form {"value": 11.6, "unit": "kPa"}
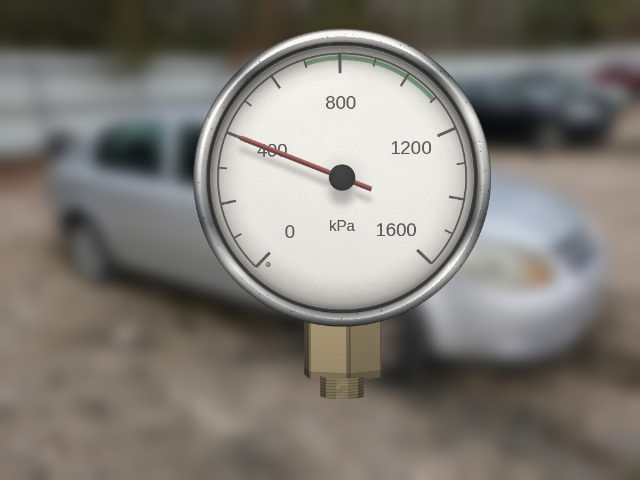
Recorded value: {"value": 400, "unit": "kPa"}
